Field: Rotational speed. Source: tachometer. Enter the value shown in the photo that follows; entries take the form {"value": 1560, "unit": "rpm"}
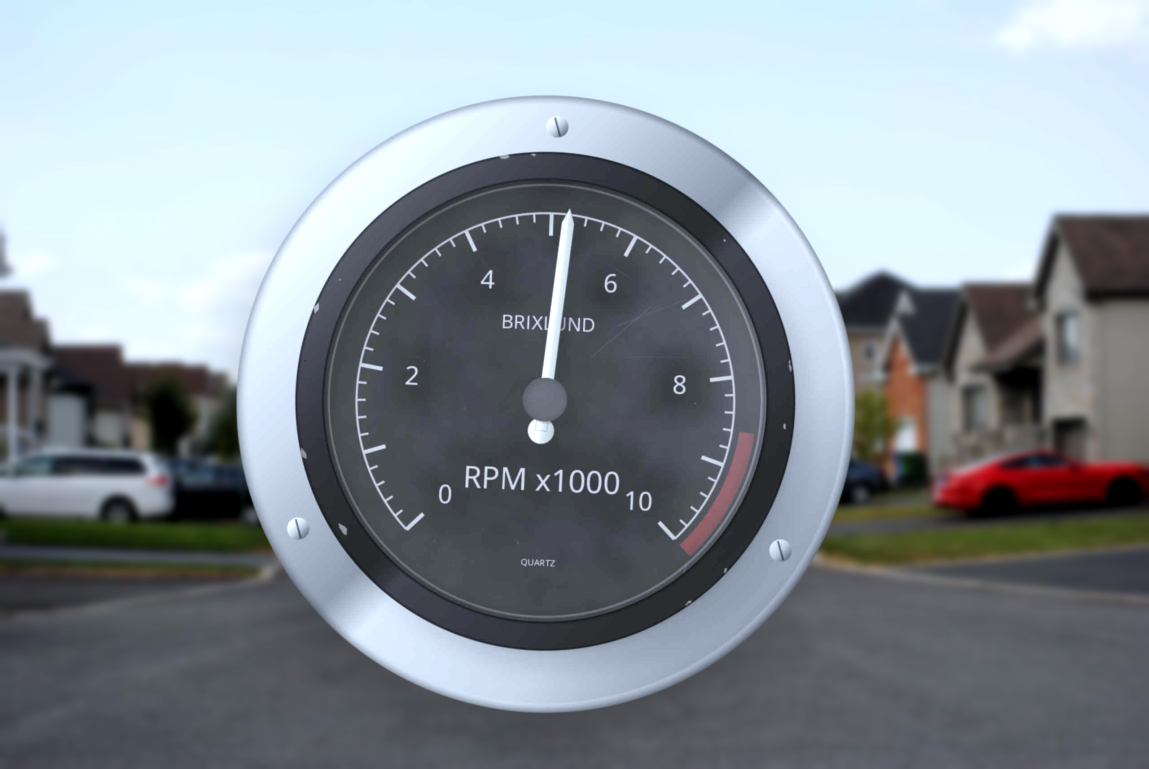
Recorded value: {"value": 5200, "unit": "rpm"}
